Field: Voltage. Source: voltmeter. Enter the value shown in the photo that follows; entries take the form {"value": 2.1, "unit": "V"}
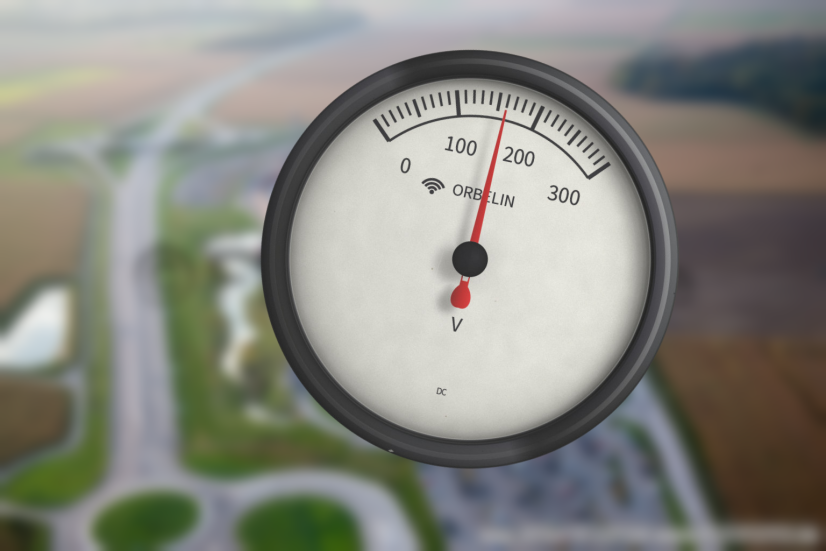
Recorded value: {"value": 160, "unit": "V"}
